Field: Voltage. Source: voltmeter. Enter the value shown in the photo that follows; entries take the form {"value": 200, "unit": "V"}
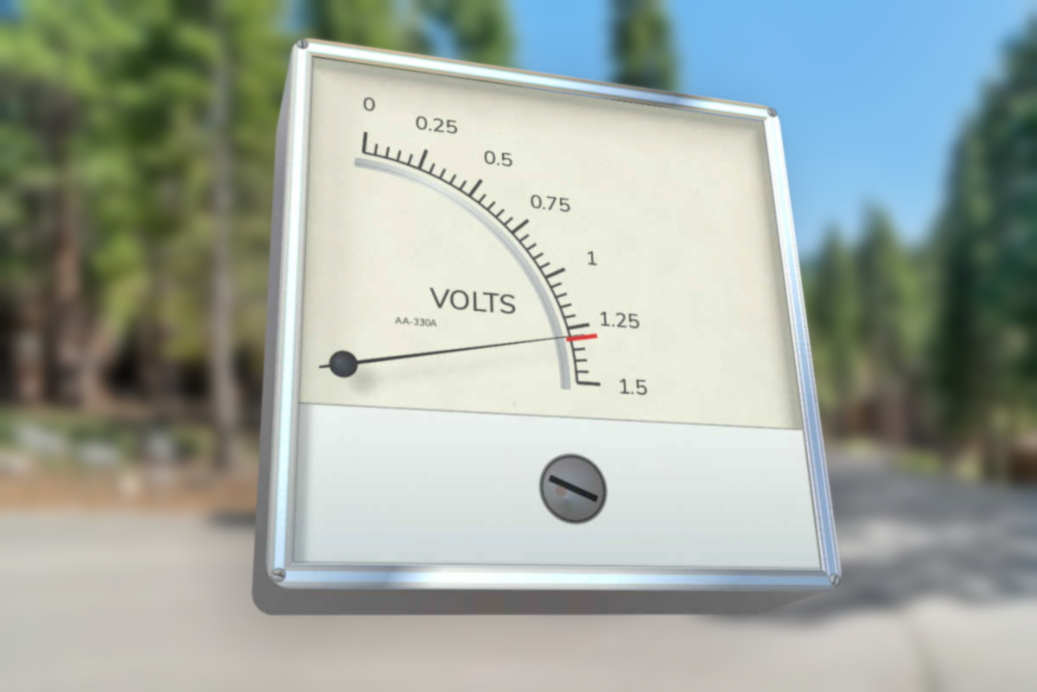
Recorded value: {"value": 1.3, "unit": "V"}
